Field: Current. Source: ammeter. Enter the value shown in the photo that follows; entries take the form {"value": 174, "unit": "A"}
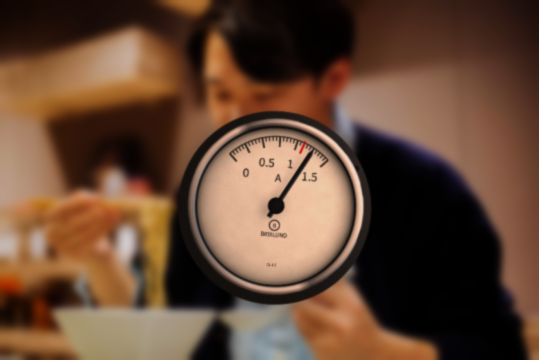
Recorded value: {"value": 1.25, "unit": "A"}
